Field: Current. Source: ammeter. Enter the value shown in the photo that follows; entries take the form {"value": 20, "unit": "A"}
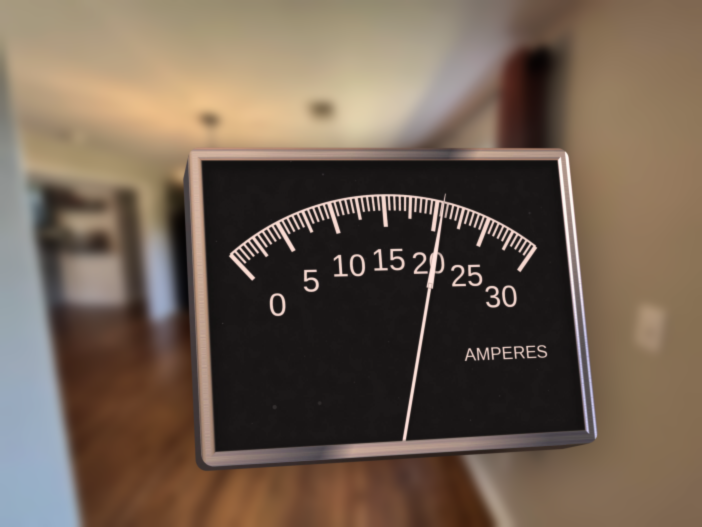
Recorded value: {"value": 20.5, "unit": "A"}
